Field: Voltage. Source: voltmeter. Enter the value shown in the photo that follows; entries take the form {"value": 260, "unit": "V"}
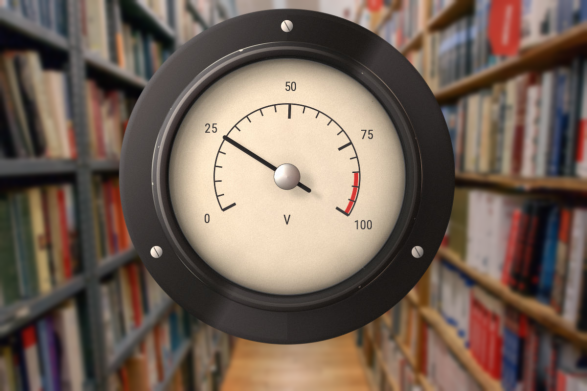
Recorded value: {"value": 25, "unit": "V"}
